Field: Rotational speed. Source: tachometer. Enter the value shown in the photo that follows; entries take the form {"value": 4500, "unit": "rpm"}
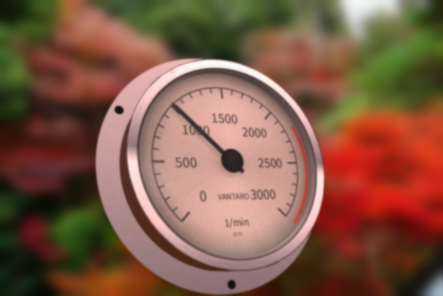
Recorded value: {"value": 1000, "unit": "rpm"}
